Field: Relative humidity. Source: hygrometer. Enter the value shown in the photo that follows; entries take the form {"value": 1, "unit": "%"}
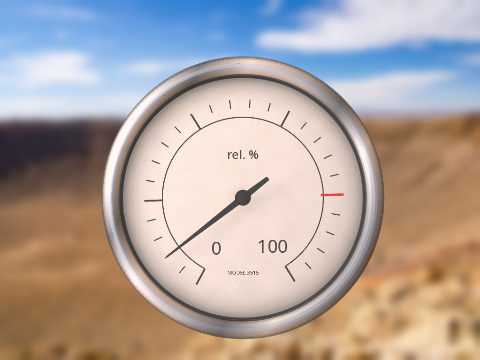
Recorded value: {"value": 8, "unit": "%"}
